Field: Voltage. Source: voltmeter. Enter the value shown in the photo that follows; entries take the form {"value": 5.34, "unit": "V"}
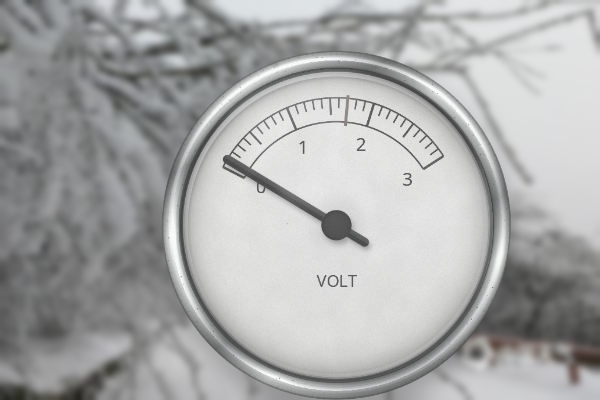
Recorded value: {"value": 0.1, "unit": "V"}
